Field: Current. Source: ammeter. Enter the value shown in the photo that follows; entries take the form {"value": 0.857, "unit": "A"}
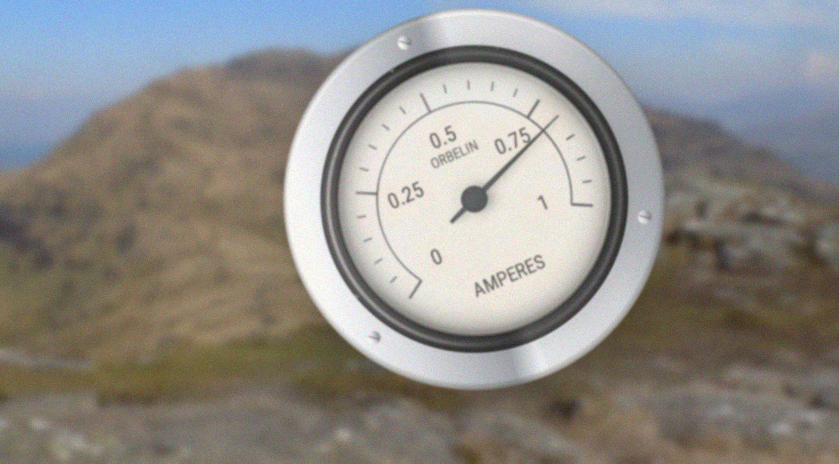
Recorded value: {"value": 0.8, "unit": "A"}
